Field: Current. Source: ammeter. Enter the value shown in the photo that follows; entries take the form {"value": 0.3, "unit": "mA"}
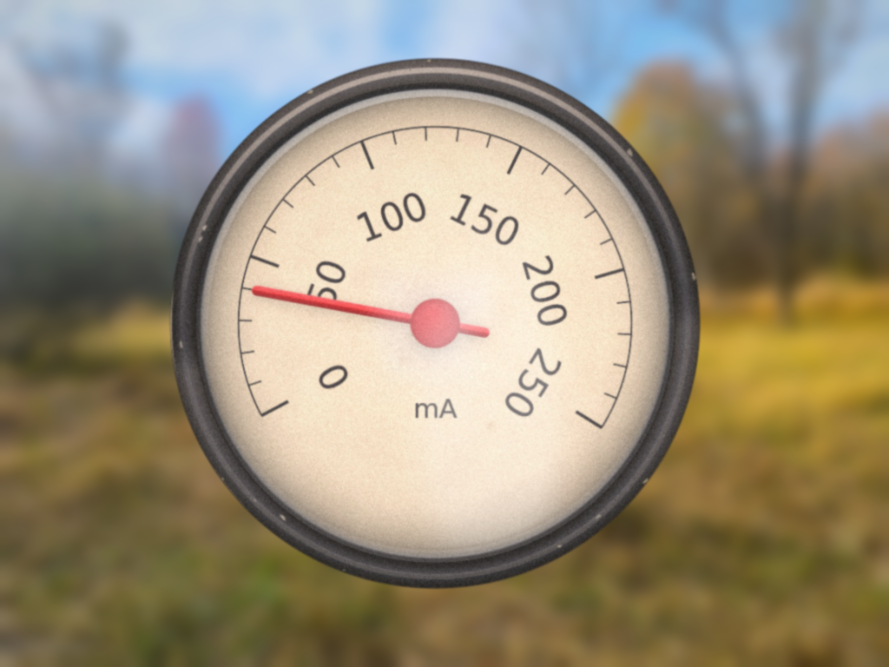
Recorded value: {"value": 40, "unit": "mA"}
